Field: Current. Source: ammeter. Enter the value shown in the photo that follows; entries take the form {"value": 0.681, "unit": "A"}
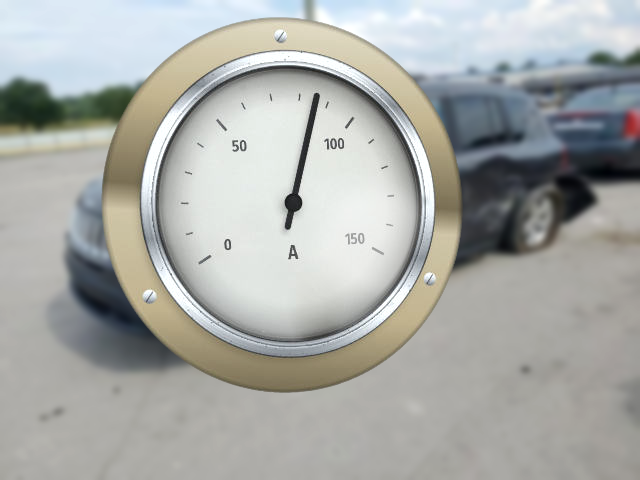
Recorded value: {"value": 85, "unit": "A"}
